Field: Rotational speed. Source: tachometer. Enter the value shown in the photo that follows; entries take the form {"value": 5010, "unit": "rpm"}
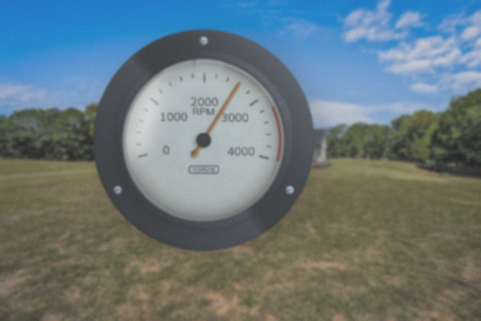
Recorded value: {"value": 2600, "unit": "rpm"}
